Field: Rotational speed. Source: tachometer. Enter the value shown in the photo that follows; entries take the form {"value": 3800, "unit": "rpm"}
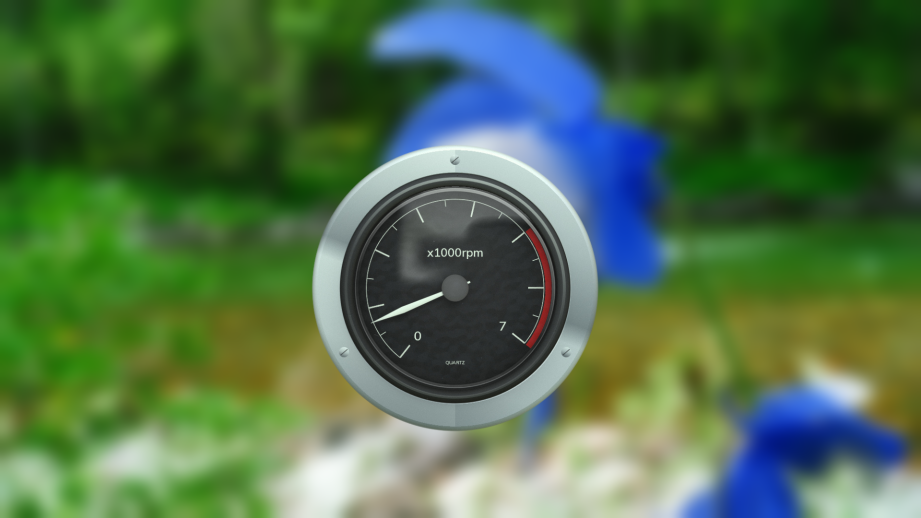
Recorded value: {"value": 750, "unit": "rpm"}
